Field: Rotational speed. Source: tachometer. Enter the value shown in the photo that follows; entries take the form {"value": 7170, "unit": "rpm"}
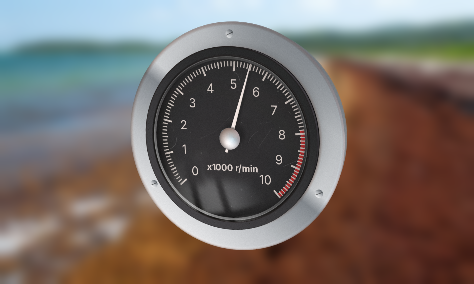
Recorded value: {"value": 5500, "unit": "rpm"}
